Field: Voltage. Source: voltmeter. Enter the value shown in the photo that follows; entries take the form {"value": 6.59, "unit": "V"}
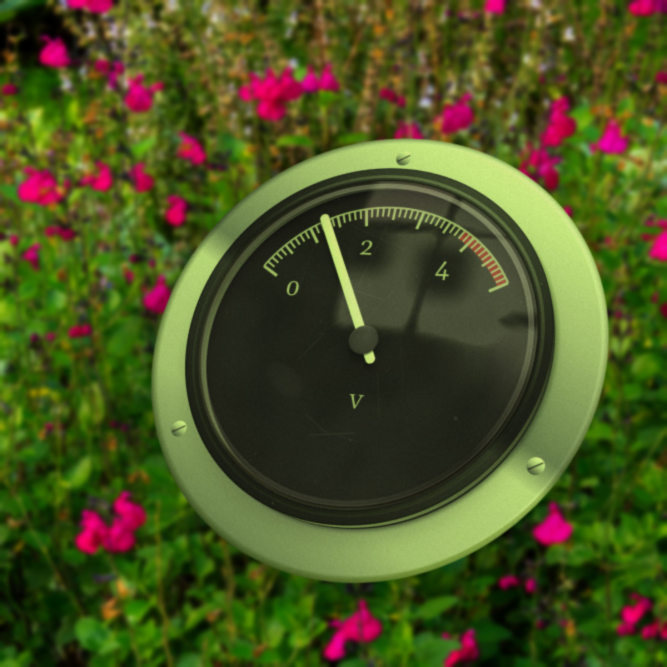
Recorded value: {"value": 1.3, "unit": "V"}
